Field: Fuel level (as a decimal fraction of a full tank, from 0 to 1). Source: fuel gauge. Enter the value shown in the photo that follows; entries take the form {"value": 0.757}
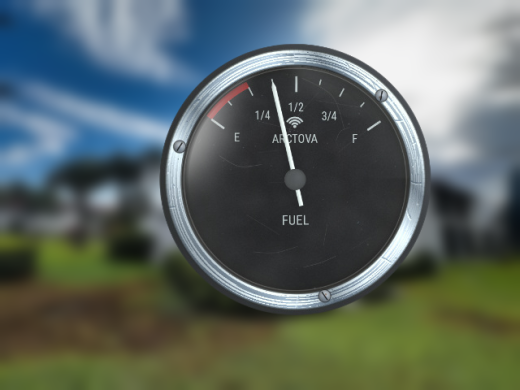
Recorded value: {"value": 0.375}
